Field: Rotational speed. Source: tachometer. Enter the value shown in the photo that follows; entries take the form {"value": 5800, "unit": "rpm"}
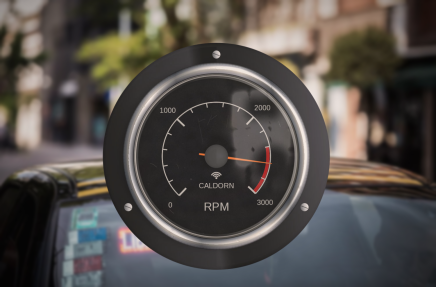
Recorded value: {"value": 2600, "unit": "rpm"}
